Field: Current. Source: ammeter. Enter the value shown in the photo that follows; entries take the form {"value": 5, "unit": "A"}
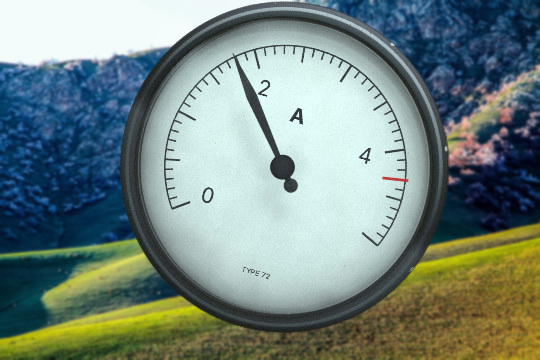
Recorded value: {"value": 1.8, "unit": "A"}
